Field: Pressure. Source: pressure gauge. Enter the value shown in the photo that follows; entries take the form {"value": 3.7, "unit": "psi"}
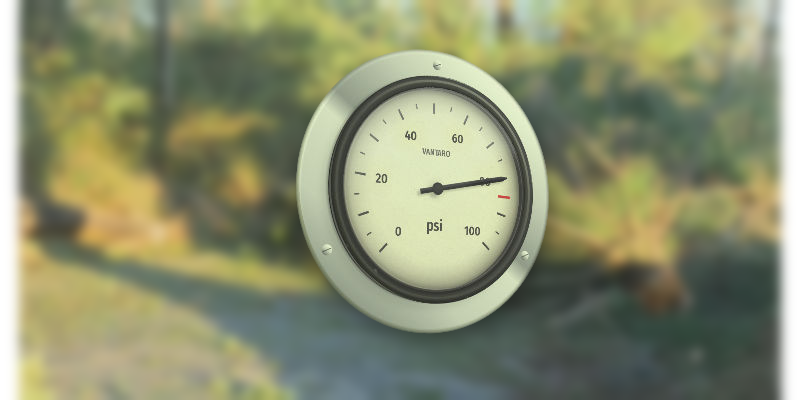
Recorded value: {"value": 80, "unit": "psi"}
